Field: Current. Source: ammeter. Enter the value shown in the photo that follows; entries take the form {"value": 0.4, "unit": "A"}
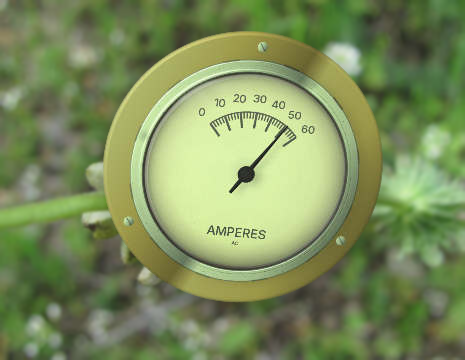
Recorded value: {"value": 50, "unit": "A"}
